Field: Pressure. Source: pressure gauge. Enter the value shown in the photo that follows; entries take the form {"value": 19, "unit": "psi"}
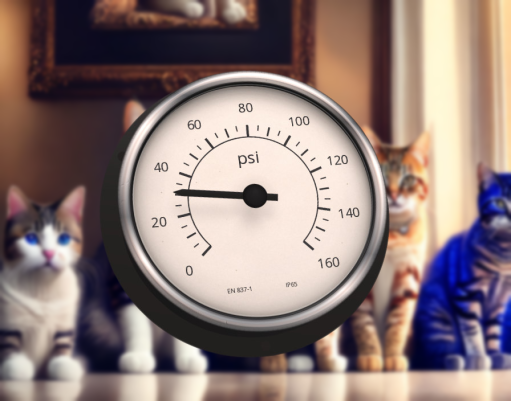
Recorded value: {"value": 30, "unit": "psi"}
